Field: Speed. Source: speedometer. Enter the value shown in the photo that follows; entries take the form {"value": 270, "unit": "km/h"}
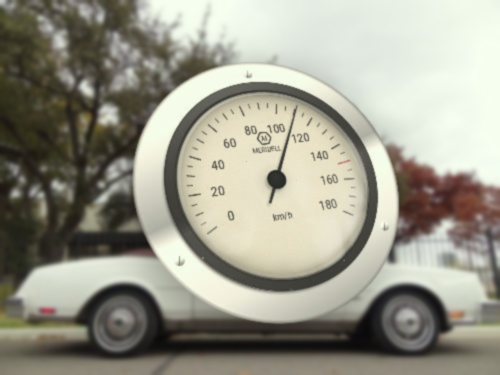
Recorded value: {"value": 110, "unit": "km/h"}
